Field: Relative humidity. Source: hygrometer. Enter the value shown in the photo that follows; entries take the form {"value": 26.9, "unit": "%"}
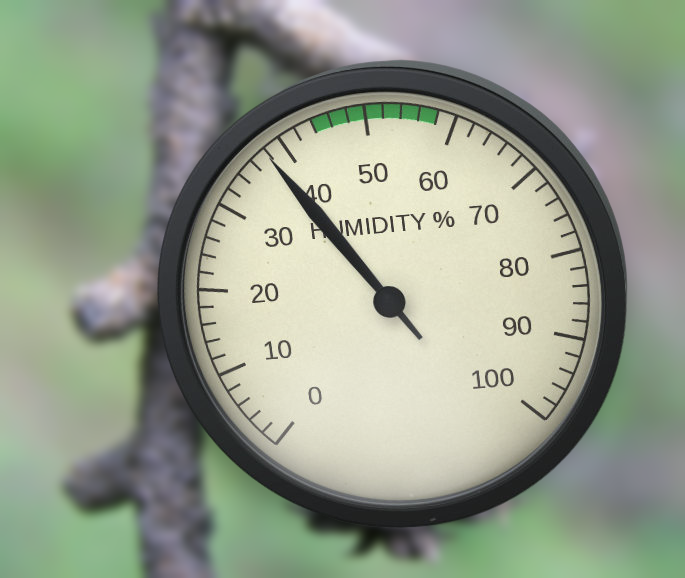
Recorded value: {"value": 38, "unit": "%"}
